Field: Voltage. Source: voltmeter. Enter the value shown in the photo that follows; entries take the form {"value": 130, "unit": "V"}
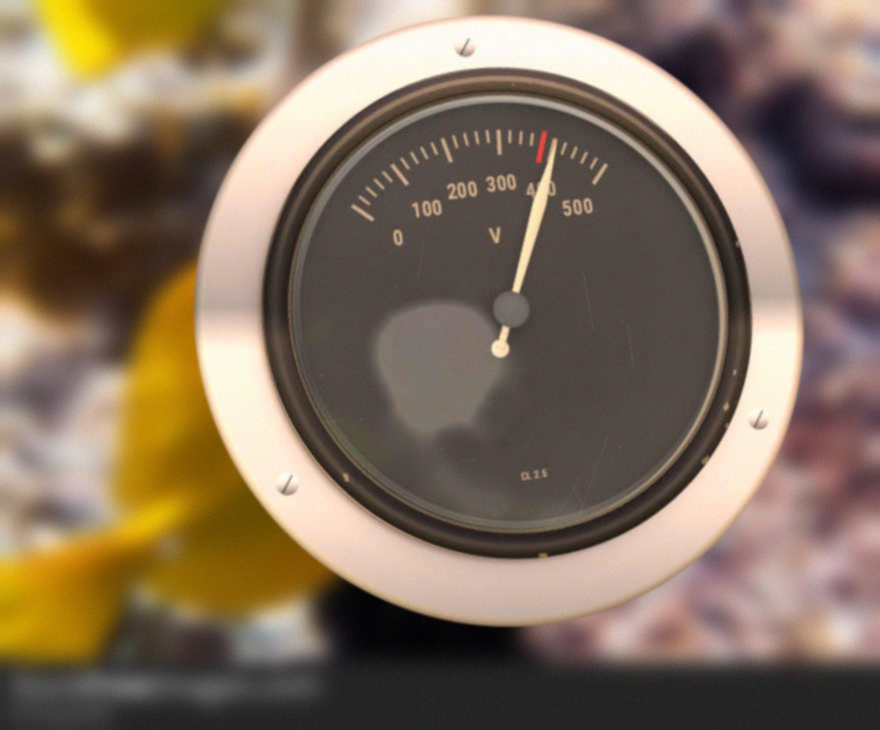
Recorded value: {"value": 400, "unit": "V"}
